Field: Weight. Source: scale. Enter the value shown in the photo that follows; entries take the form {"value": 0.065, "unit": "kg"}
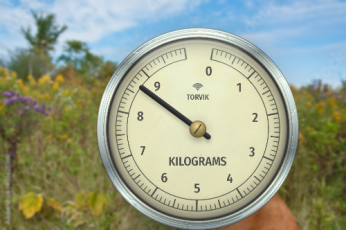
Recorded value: {"value": 8.7, "unit": "kg"}
